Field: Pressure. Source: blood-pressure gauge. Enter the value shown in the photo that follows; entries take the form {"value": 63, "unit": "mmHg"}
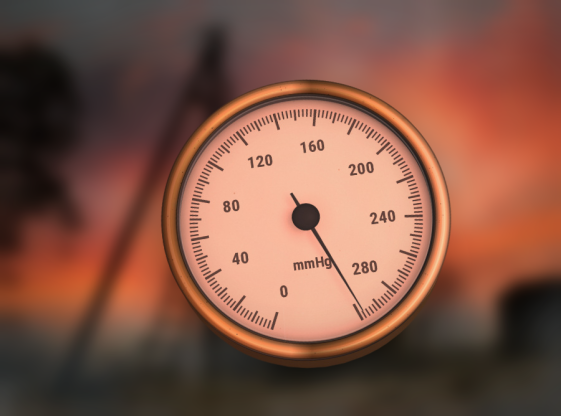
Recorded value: {"value": 298, "unit": "mmHg"}
